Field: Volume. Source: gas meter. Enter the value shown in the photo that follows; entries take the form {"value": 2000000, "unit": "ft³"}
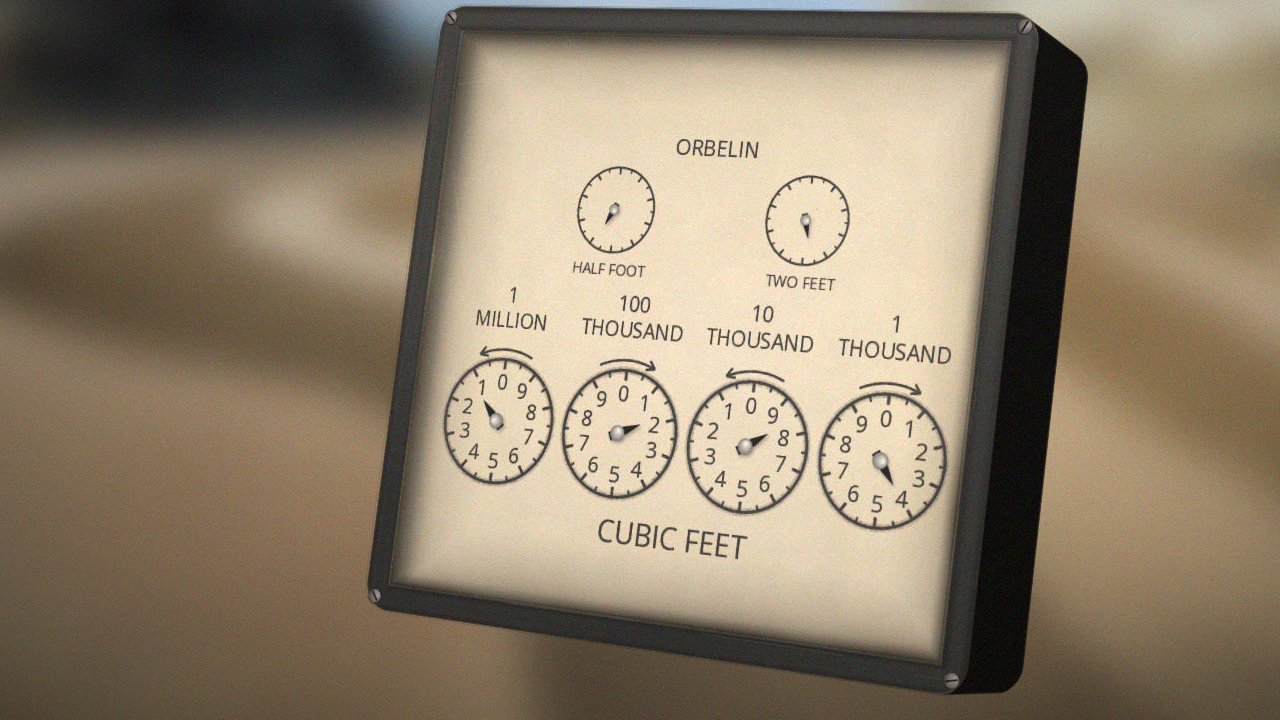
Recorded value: {"value": 118400, "unit": "ft³"}
